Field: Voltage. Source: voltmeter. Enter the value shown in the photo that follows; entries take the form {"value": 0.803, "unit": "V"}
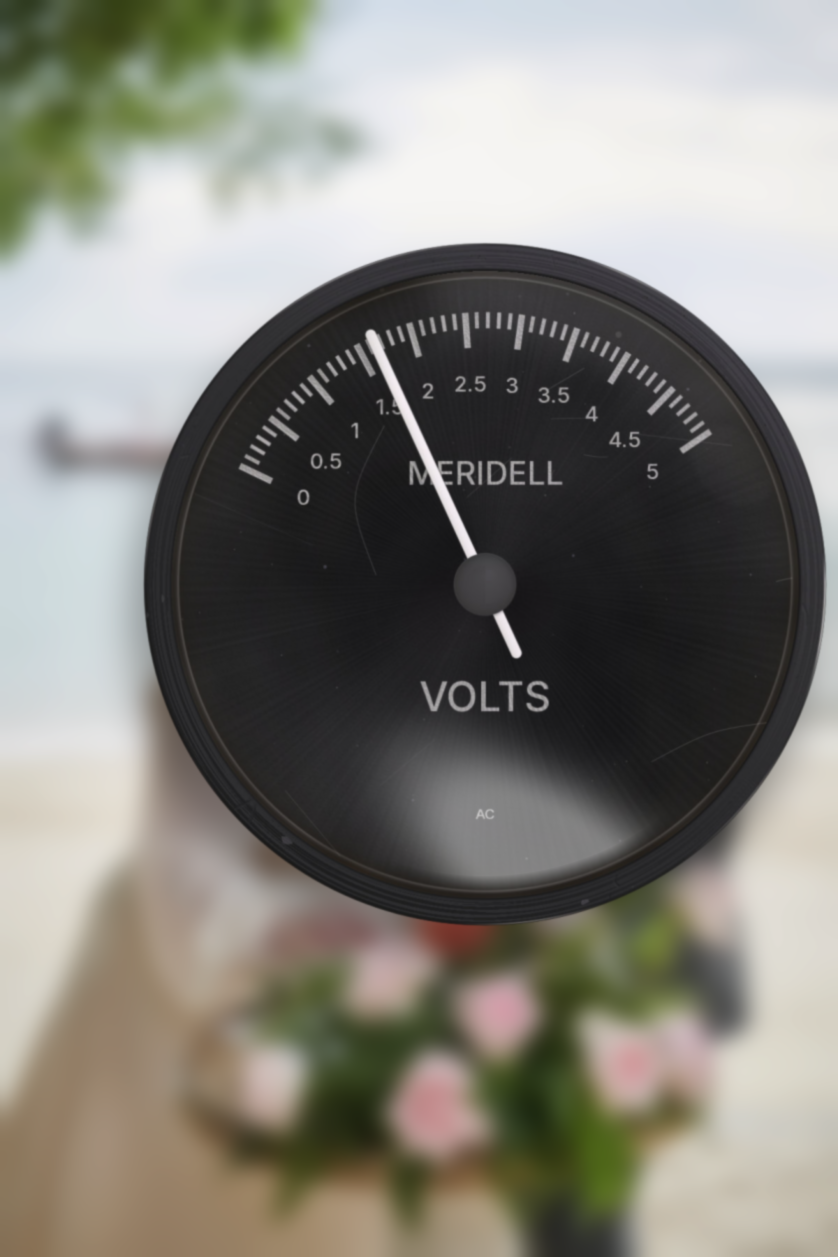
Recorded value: {"value": 1.65, "unit": "V"}
